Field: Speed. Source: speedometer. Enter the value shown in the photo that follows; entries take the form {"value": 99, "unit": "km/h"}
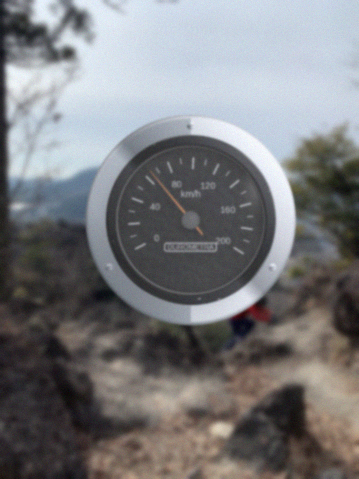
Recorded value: {"value": 65, "unit": "km/h"}
